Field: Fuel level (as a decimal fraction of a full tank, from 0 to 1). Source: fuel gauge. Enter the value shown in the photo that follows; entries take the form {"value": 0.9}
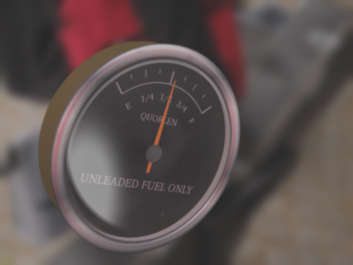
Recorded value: {"value": 0.5}
